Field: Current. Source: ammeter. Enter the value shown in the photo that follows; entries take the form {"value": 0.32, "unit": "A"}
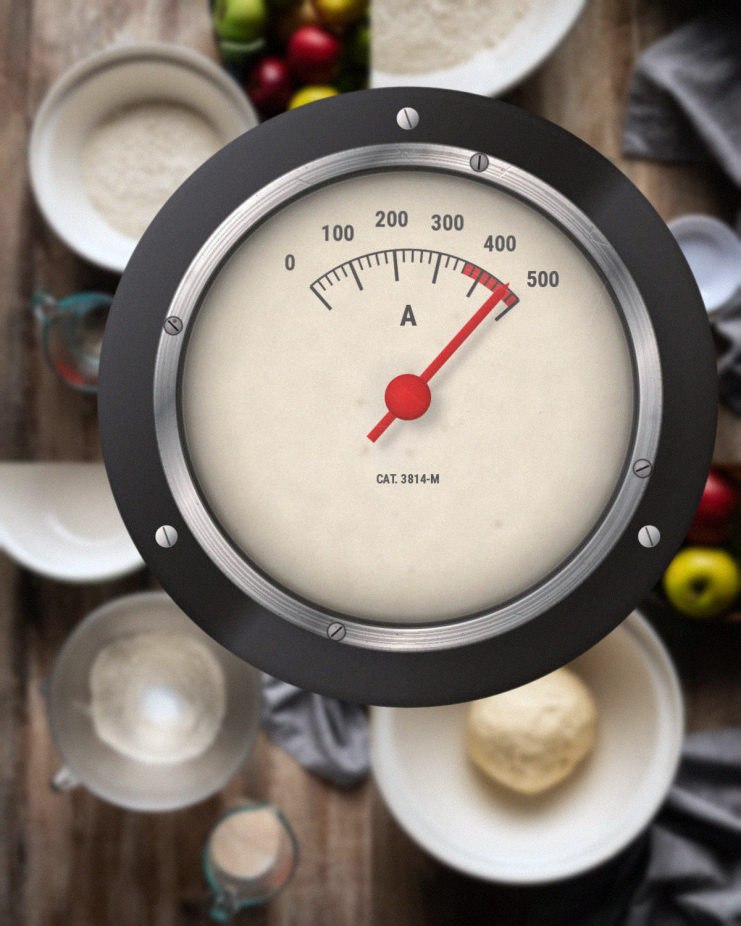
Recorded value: {"value": 460, "unit": "A"}
